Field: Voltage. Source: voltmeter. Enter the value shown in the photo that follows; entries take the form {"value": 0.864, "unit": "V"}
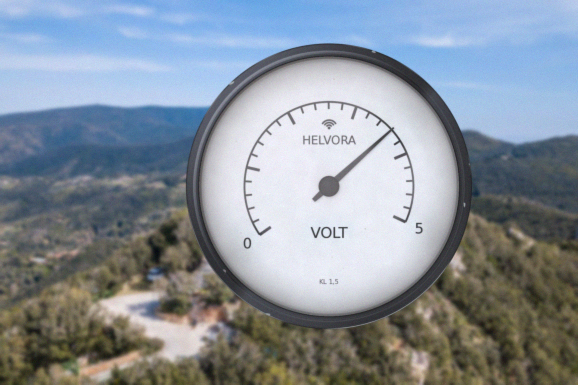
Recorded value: {"value": 3.6, "unit": "V"}
